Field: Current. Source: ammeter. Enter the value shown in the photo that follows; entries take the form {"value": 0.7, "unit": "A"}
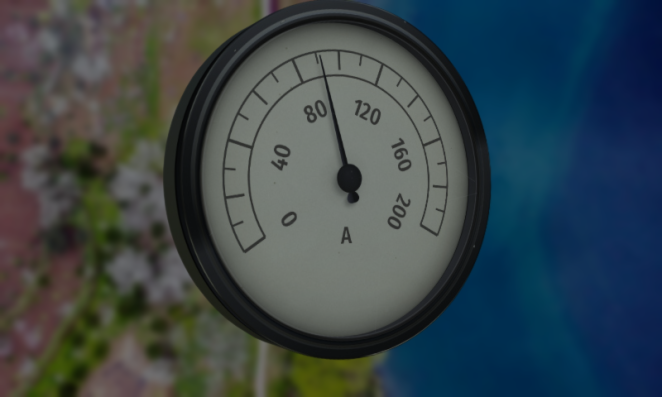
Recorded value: {"value": 90, "unit": "A"}
